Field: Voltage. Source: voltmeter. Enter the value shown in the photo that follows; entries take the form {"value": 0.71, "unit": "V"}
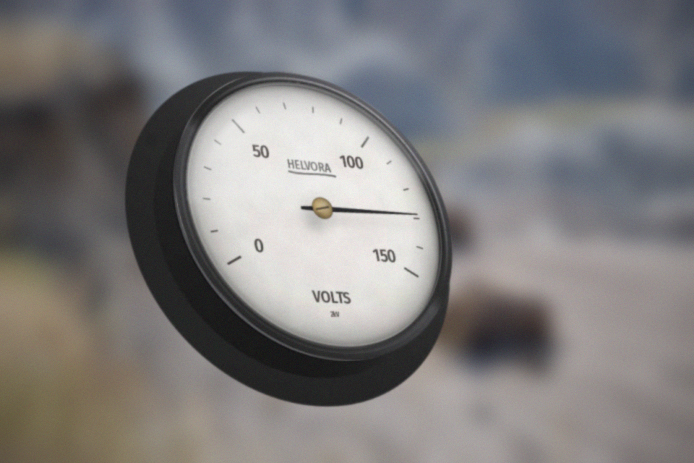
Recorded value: {"value": 130, "unit": "V"}
